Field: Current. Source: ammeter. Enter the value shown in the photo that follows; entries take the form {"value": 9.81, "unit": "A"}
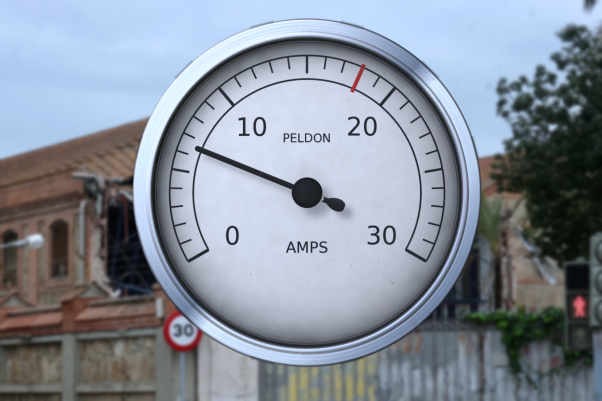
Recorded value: {"value": 6.5, "unit": "A"}
